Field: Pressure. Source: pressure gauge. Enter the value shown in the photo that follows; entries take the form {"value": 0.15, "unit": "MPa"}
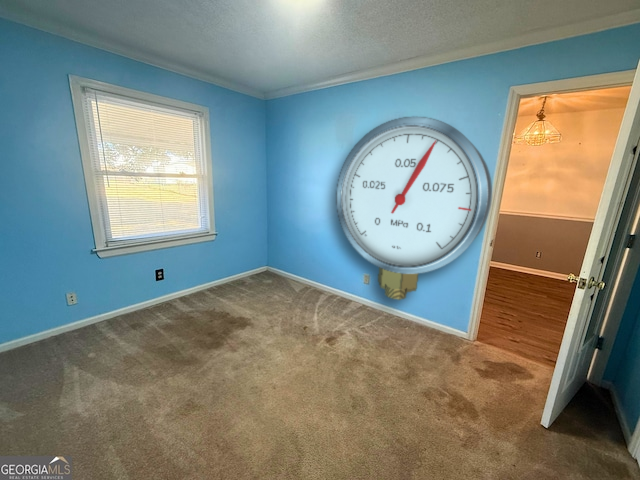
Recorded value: {"value": 0.06, "unit": "MPa"}
